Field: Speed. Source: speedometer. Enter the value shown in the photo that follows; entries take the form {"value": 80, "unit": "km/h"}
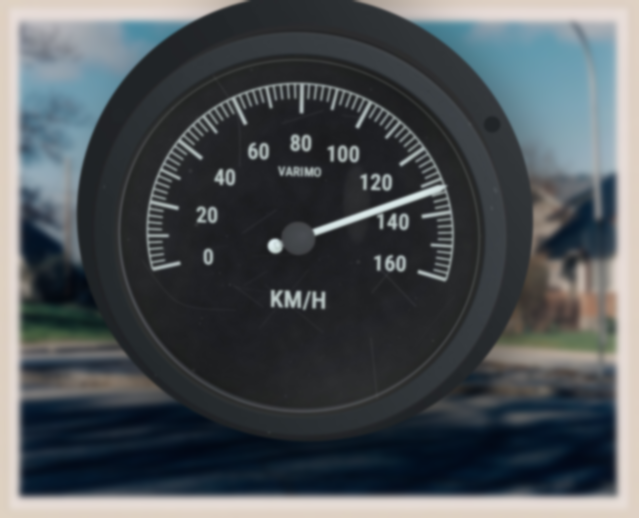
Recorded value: {"value": 132, "unit": "km/h"}
